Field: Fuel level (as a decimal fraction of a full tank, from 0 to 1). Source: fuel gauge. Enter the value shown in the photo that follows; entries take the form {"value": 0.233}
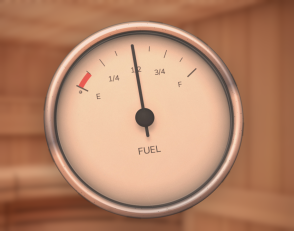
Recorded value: {"value": 0.5}
